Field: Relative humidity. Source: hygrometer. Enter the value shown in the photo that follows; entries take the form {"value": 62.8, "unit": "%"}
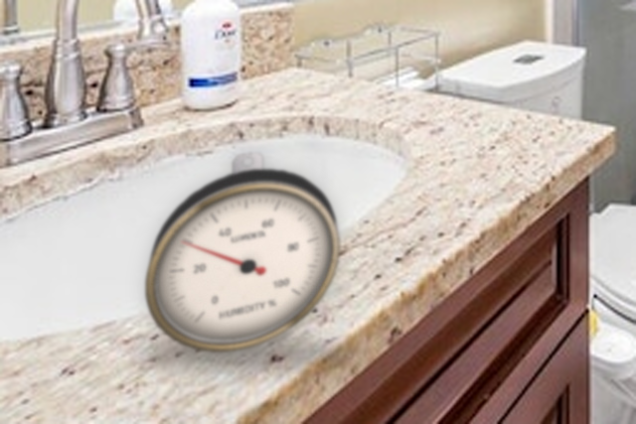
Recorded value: {"value": 30, "unit": "%"}
